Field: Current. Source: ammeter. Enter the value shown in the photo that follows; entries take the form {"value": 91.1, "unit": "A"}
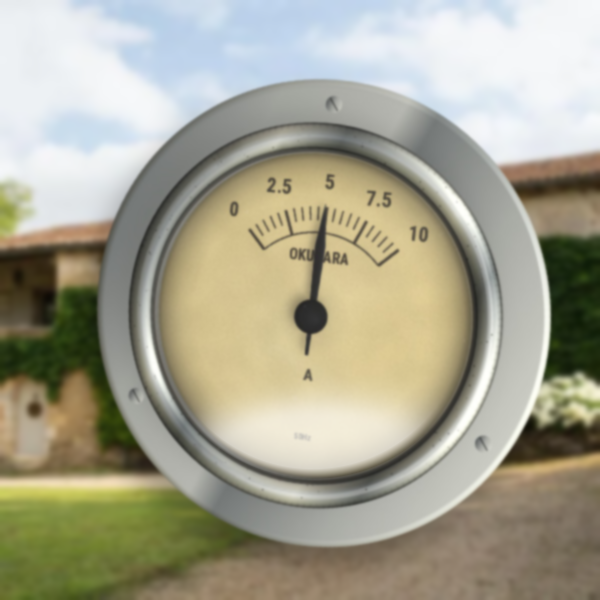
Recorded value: {"value": 5, "unit": "A"}
